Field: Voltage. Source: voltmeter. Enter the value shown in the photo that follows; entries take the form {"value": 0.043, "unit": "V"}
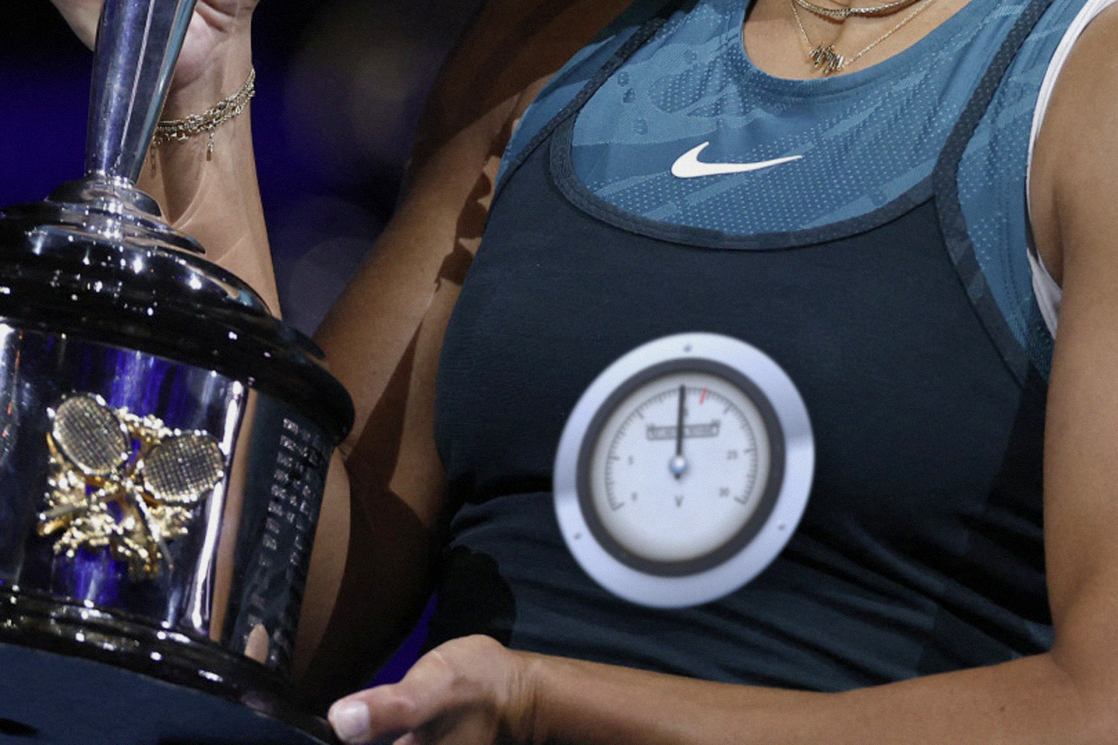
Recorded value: {"value": 15, "unit": "V"}
